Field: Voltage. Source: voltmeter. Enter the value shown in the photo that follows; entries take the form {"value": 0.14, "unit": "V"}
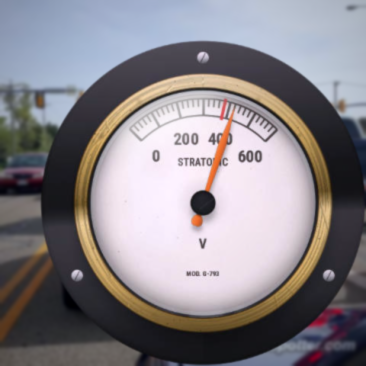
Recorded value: {"value": 420, "unit": "V"}
